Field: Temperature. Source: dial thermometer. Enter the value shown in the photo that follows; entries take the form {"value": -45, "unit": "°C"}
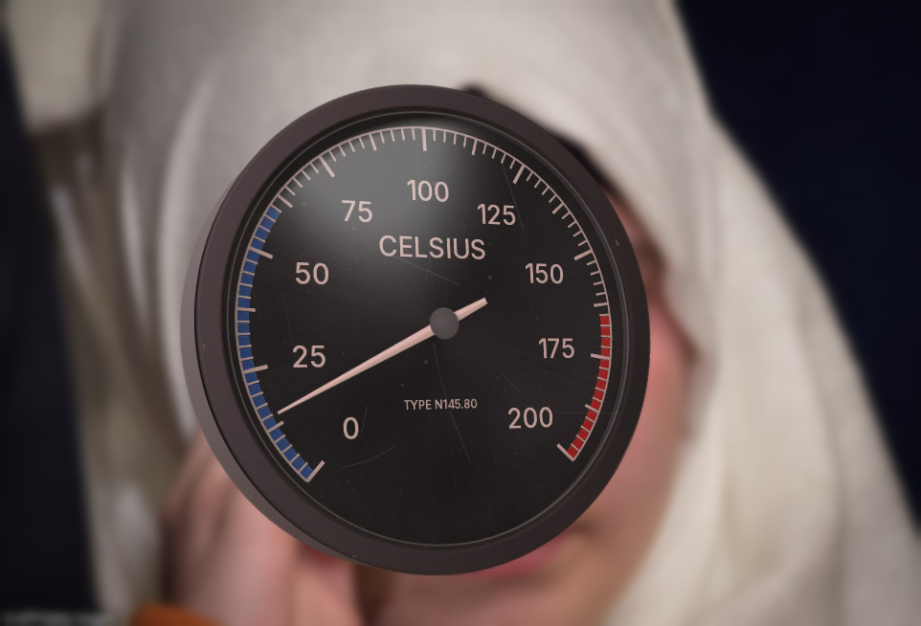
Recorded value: {"value": 15, "unit": "°C"}
